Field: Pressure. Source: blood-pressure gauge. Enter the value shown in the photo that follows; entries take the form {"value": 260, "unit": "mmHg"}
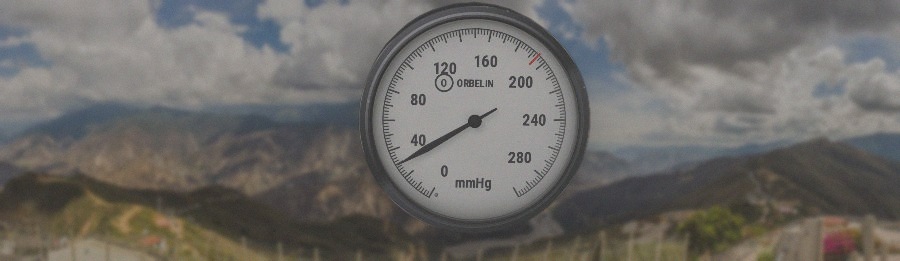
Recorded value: {"value": 30, "unit": "mmHg"}
